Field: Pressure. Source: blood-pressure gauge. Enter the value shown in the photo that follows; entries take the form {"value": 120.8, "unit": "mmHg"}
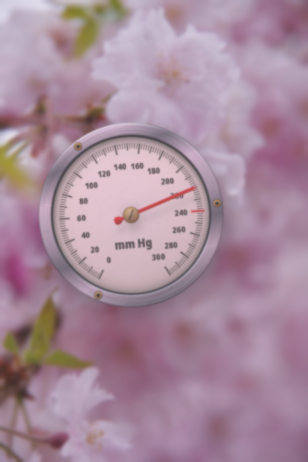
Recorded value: {"value": 220, "unit": "mmHg"}
